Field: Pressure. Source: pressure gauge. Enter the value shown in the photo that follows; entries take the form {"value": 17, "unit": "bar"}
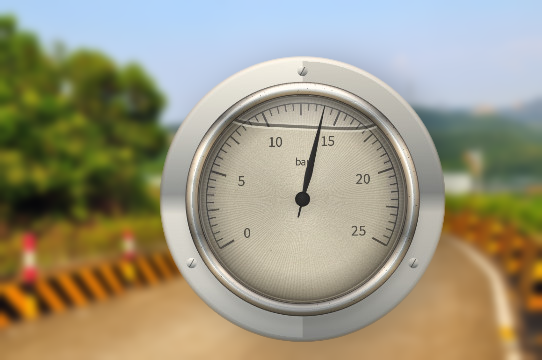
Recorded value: {"value": 14, "unit": "bar"}
